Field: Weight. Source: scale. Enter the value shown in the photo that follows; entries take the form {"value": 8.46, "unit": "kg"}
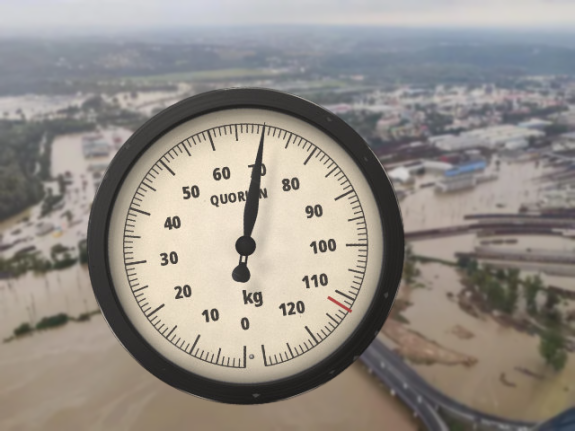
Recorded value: {"value": 70, "unit": "kg"}
